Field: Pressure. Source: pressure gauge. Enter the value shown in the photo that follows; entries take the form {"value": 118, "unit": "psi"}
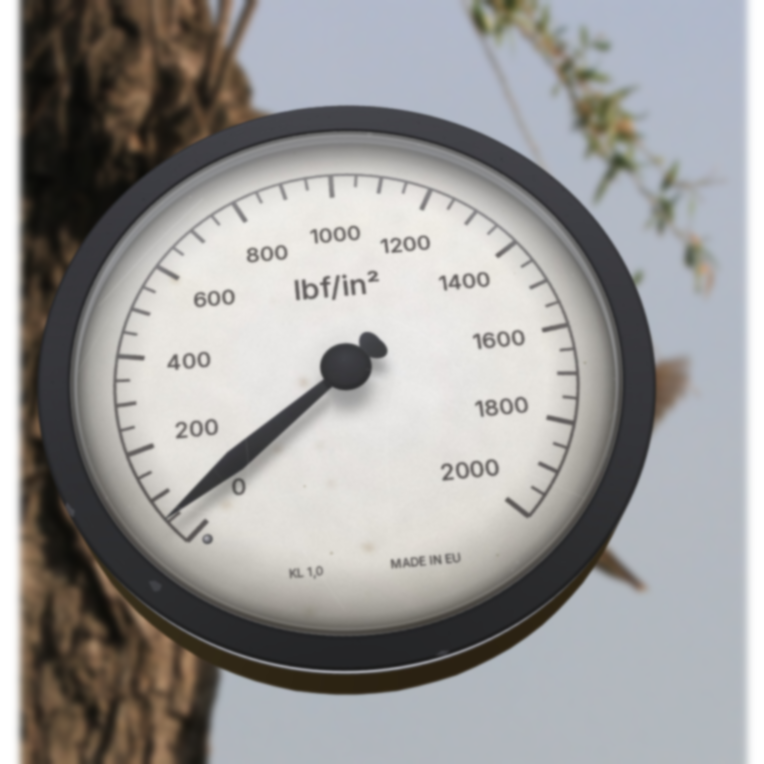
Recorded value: {"value": 50, "unit": "psi"}
